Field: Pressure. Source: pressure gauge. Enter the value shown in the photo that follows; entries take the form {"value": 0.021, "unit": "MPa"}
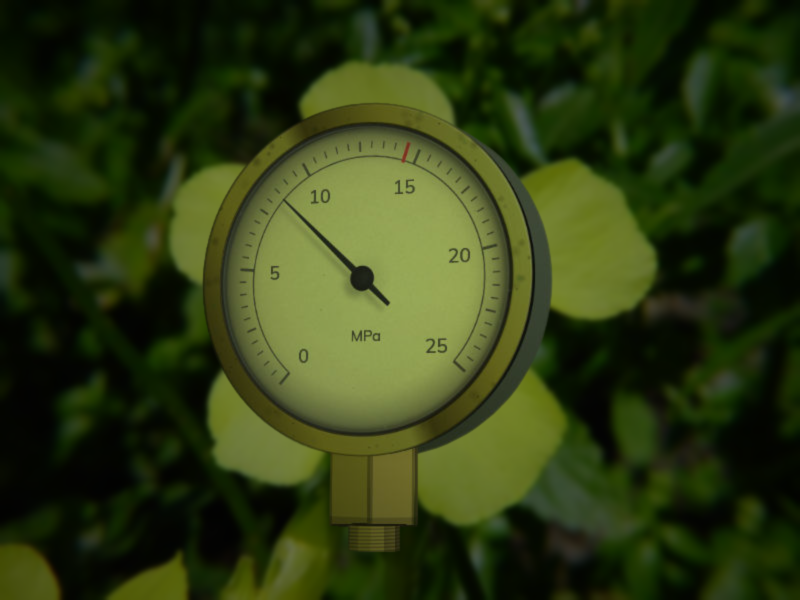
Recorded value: {"value": 8.5, "unit": "MPa"}
